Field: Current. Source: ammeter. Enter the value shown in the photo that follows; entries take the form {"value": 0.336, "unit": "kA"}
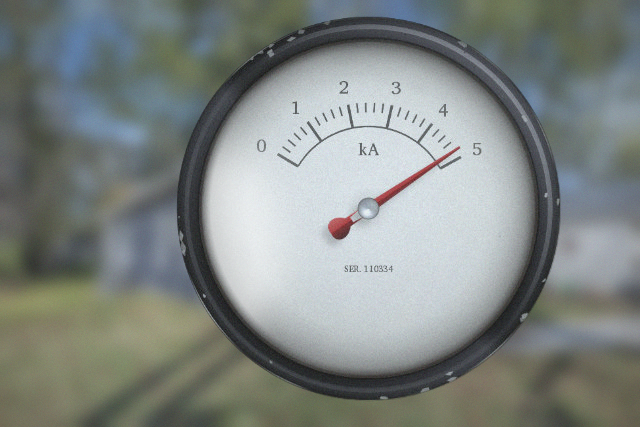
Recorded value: {"value": 4.8, "unit": "kA"}
